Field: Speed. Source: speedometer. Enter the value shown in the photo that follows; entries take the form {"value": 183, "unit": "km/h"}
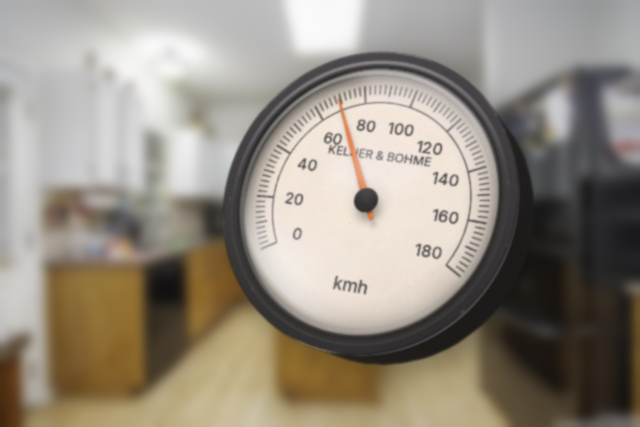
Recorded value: {"value": 70, "unit": "km/h"}
